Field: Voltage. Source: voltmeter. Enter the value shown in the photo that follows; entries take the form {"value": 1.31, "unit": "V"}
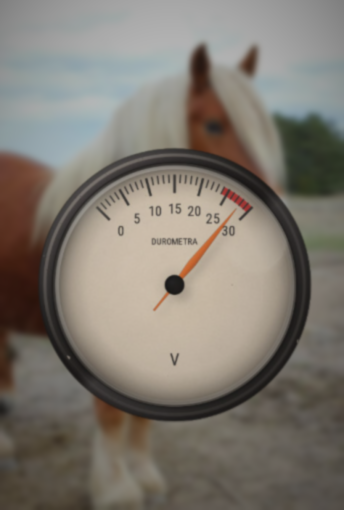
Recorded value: {"value": 28, "unit": "V"}
